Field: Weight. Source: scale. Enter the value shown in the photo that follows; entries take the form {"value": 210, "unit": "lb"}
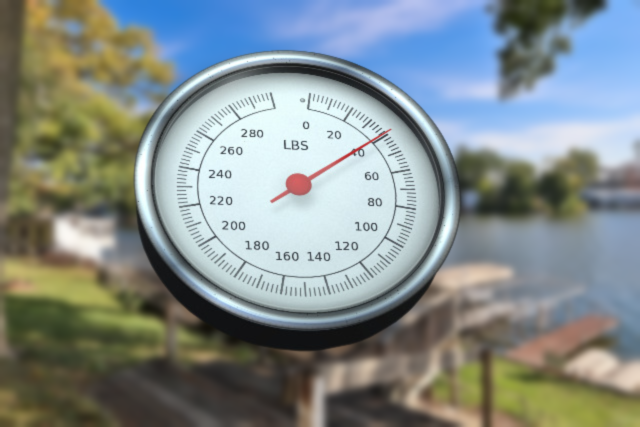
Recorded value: {"value": 40, "unit": "lb"}
